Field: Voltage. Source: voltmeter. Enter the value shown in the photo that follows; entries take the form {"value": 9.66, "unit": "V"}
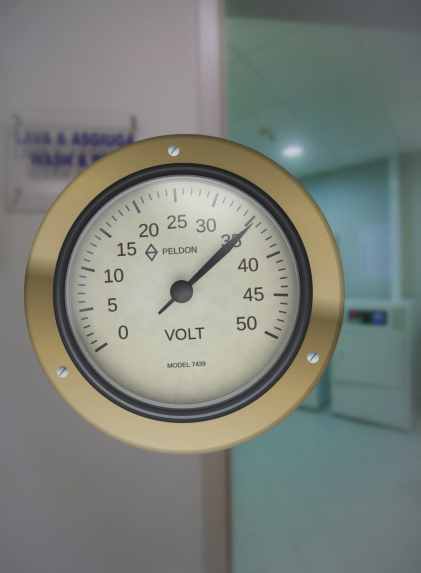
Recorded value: {"value": 35.5, "unit": "V"}
